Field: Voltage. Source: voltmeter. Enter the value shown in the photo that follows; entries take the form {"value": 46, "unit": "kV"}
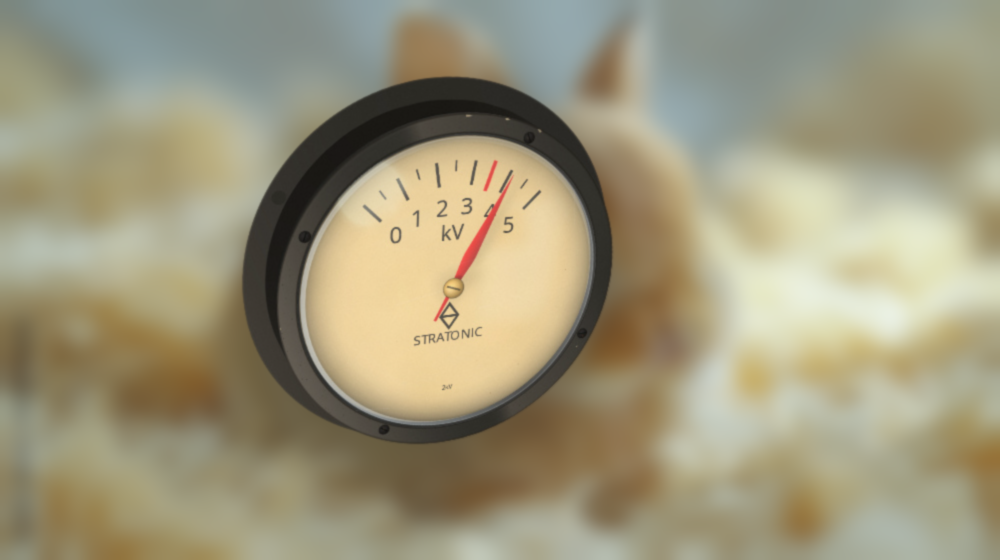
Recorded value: {"value": 4, "unit": "kV"}
